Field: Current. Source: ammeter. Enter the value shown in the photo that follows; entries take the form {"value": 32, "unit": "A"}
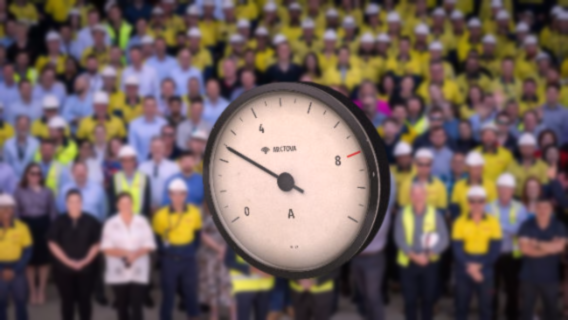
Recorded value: {"value": 2.5, "unit": "A"}
